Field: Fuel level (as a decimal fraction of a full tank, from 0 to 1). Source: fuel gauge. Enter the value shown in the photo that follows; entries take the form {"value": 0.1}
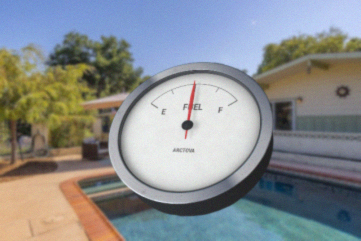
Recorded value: {"value": 0.5}
